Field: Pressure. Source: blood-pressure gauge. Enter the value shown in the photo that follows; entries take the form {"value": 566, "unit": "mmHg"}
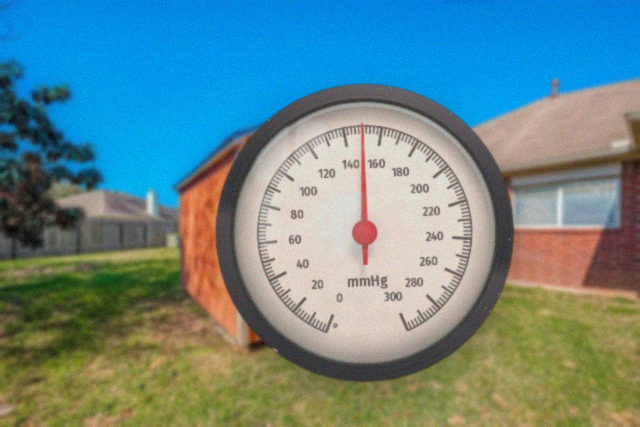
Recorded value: {"value": 150, "unit": "mmHg"}
